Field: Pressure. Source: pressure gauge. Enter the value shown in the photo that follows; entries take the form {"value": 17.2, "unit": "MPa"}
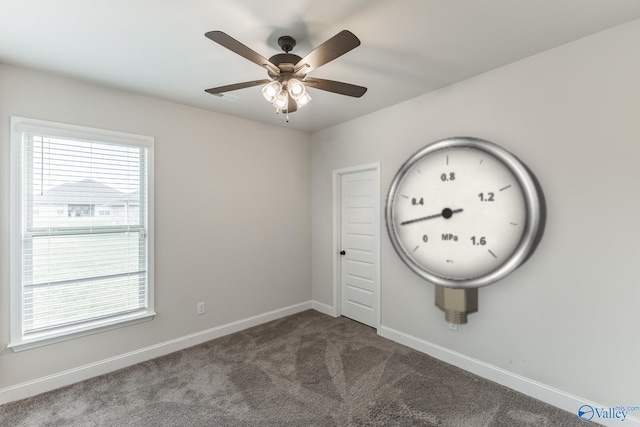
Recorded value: {"value": 0.2, "unit": "MPa"}
